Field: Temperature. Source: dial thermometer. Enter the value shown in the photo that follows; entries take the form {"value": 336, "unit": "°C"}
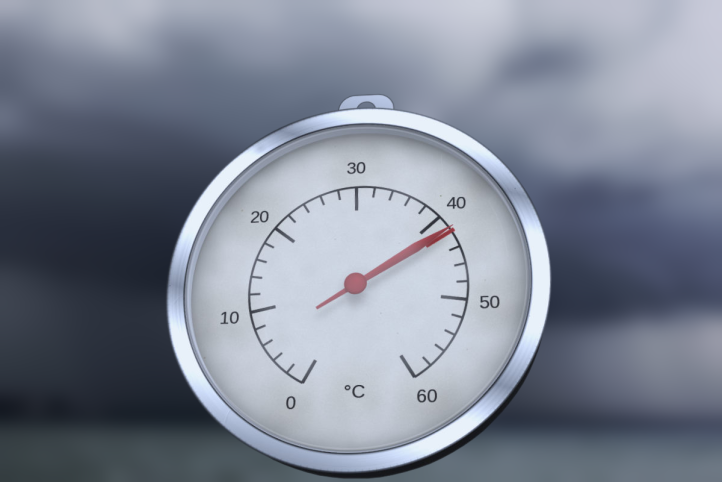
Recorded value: {"value": 42, "unit": "°C"}
